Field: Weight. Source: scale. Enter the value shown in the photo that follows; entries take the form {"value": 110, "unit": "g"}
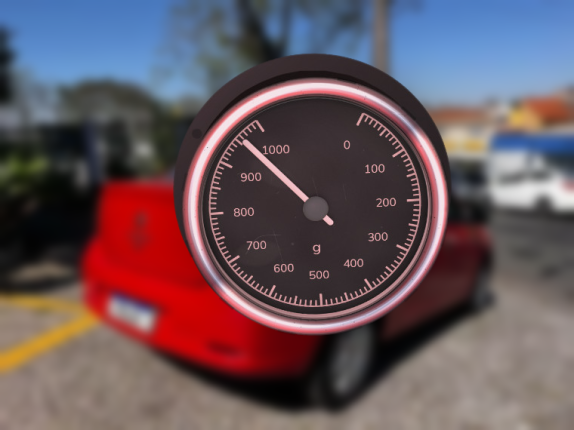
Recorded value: {"value": 960, "unit": "g"}
